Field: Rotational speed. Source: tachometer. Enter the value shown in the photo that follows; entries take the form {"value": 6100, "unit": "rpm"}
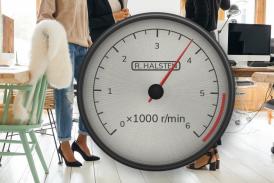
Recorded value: {"value": 3750, "unit": "rpm"}
